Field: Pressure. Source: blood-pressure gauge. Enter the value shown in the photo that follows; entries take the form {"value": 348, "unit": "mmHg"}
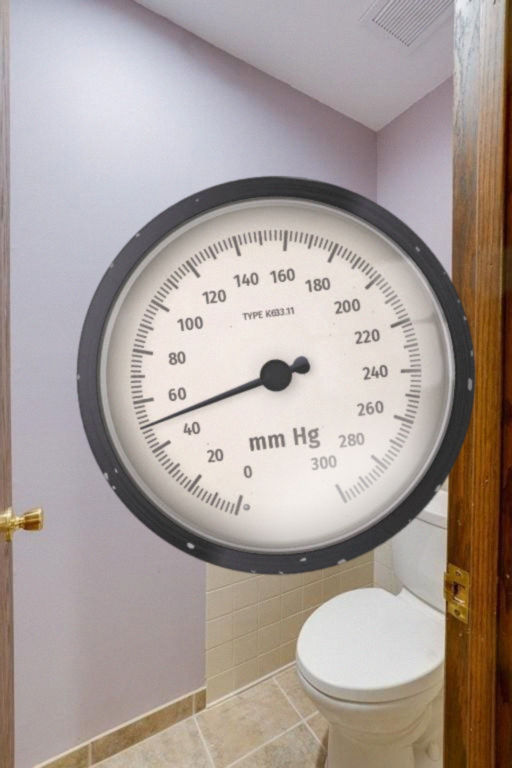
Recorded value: {"value": 50, "unit": "mmHg"}
